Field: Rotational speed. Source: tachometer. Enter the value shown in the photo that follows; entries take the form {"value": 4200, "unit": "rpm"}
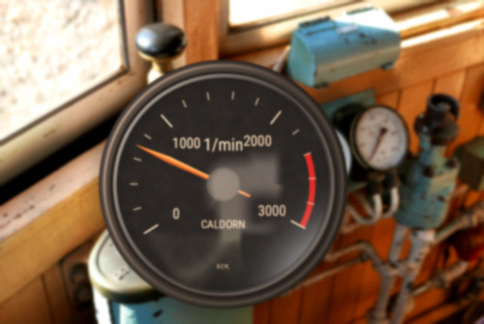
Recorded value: {"value": 700, "unit": "rpm"}
